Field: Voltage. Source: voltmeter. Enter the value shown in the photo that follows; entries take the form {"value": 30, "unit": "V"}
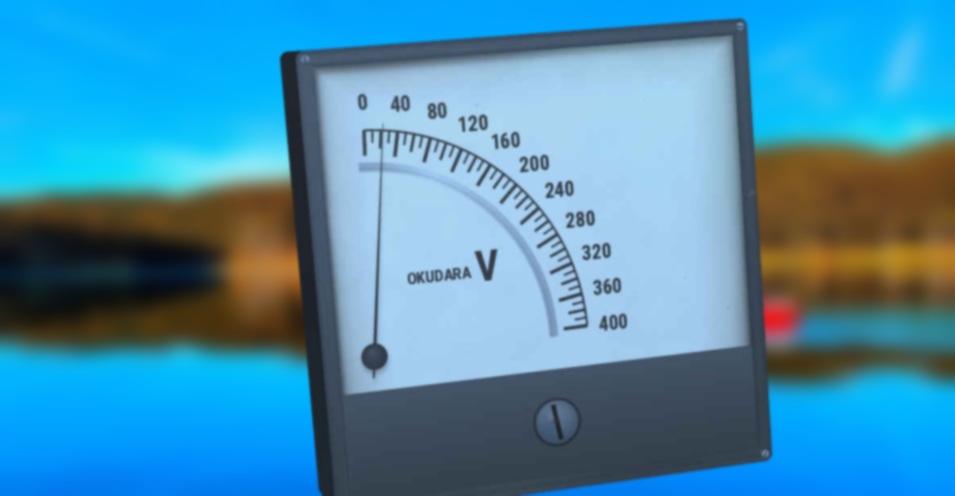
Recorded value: {"value": 20, "unit": "V"}
